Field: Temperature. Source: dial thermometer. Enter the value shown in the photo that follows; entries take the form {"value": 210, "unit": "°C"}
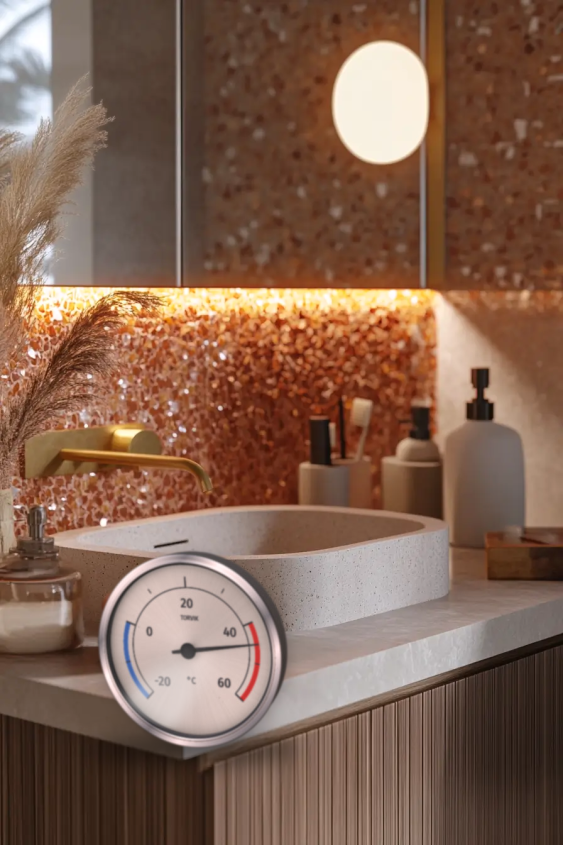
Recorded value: {"value": 45, "unit": "°C"}
